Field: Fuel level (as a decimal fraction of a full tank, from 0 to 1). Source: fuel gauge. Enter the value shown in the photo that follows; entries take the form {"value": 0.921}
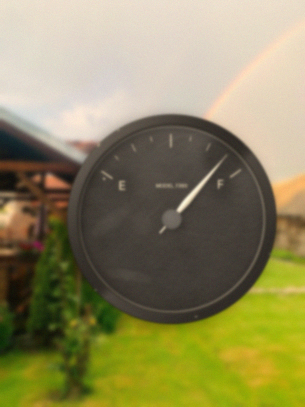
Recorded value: {"value": 0.875}
